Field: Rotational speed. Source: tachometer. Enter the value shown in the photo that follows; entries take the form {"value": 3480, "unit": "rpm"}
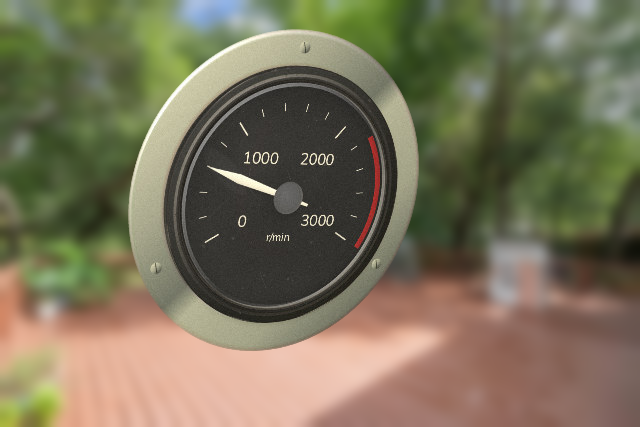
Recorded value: {"value": 600, "unit": "rpm"}
